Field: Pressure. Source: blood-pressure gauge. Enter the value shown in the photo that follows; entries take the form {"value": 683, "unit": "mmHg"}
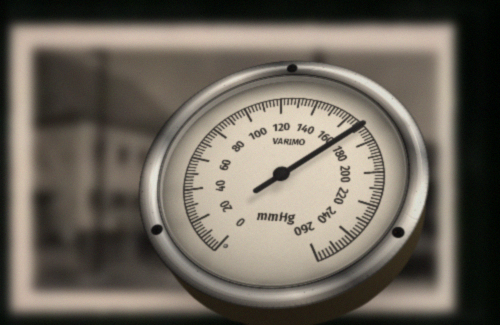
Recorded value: {"value": 170, "unit": "mmHg"}
